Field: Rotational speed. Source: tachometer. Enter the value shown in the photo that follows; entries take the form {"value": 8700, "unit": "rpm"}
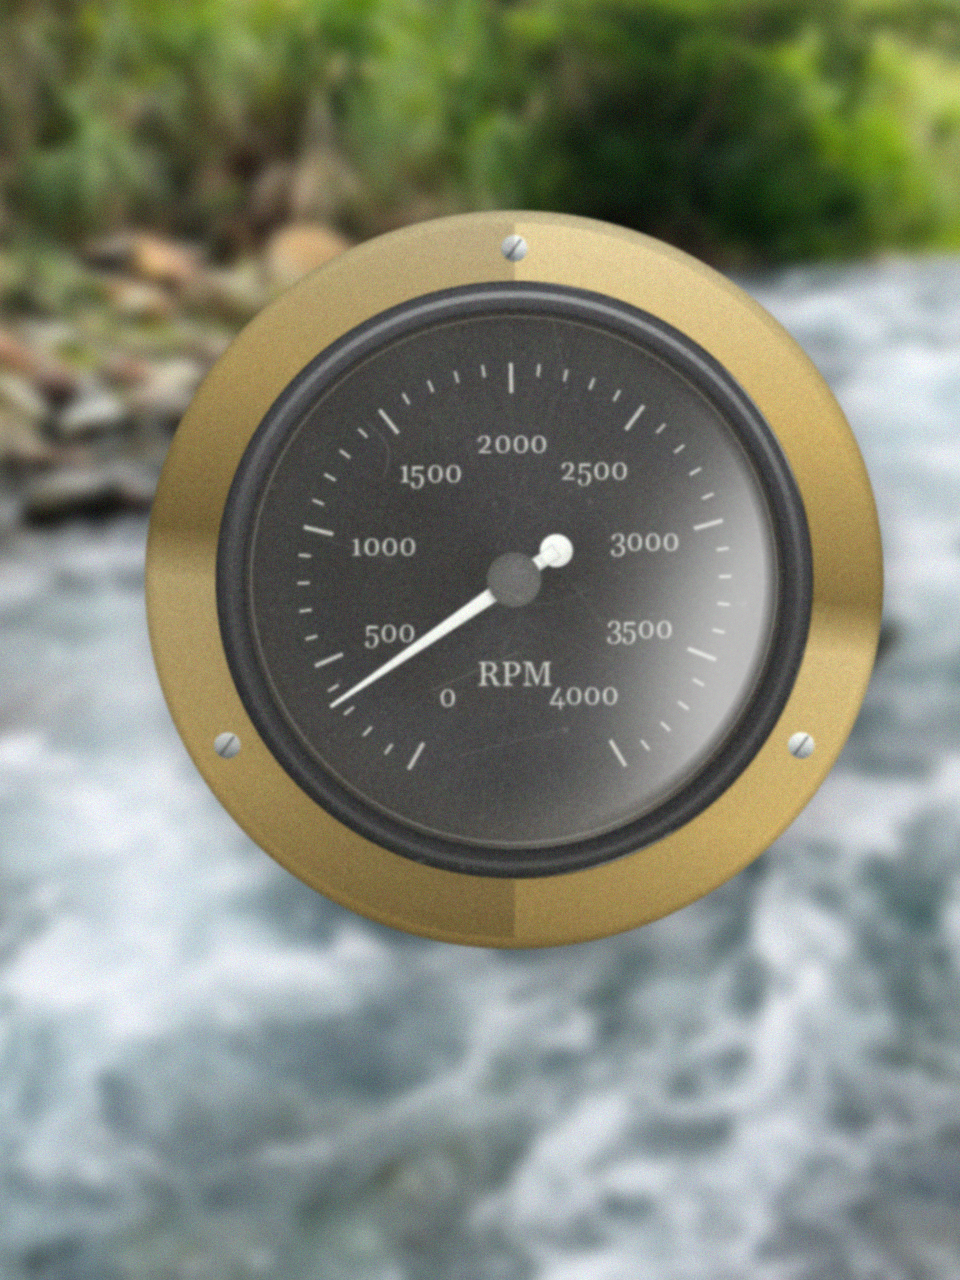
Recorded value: {"value": 350, "unit": "rpm"}
